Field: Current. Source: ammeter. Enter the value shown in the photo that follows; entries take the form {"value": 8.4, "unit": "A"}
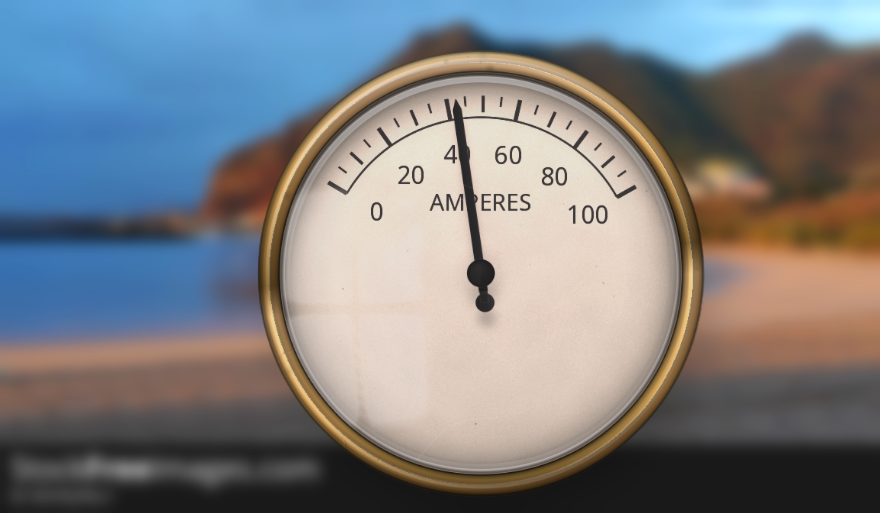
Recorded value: {"value": 42.5, "unit": "A"}
